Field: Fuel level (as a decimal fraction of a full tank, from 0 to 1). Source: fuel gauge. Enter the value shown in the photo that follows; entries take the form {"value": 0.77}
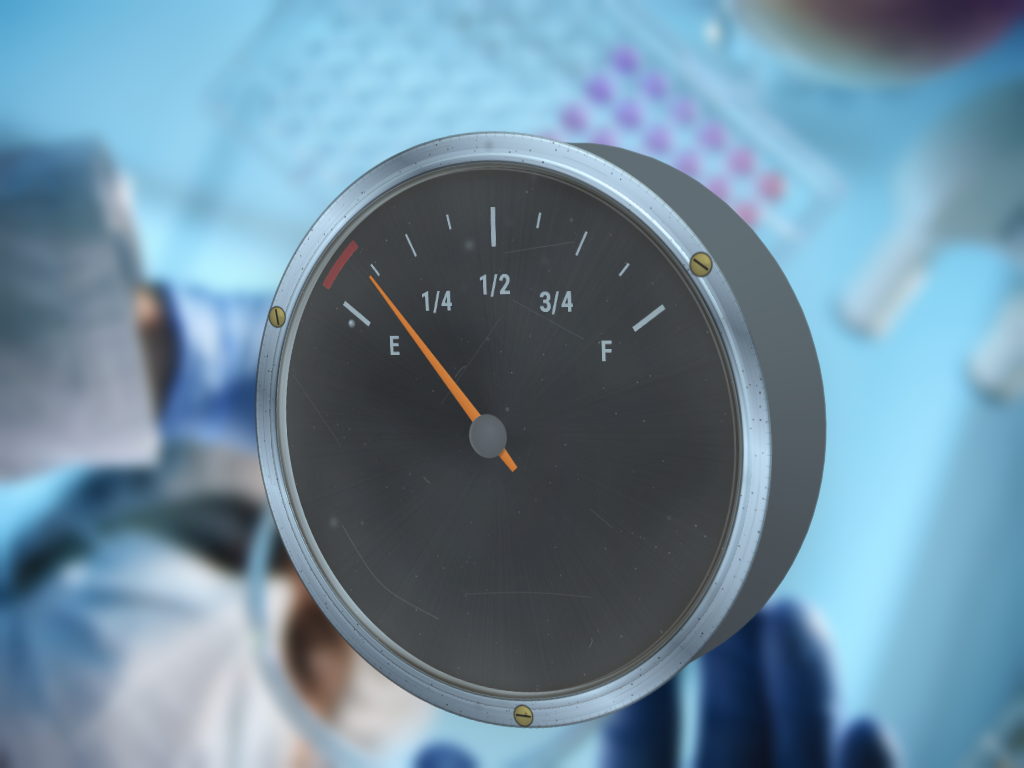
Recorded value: {"value": 0.125}
